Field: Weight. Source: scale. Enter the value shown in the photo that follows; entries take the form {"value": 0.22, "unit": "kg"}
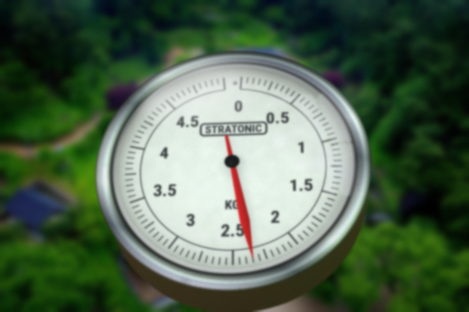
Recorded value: {"value": 2.35, "unit": "kg"}
